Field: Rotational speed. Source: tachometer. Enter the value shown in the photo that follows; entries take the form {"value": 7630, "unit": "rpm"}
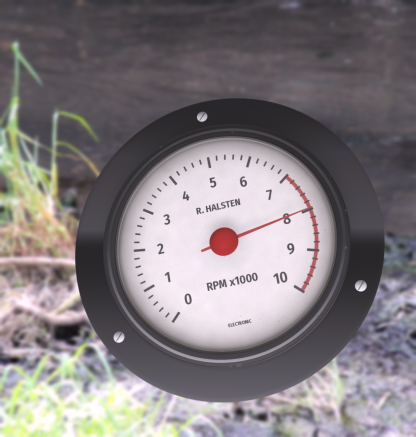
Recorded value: {"value": 8000, "unit": "rpm"}
